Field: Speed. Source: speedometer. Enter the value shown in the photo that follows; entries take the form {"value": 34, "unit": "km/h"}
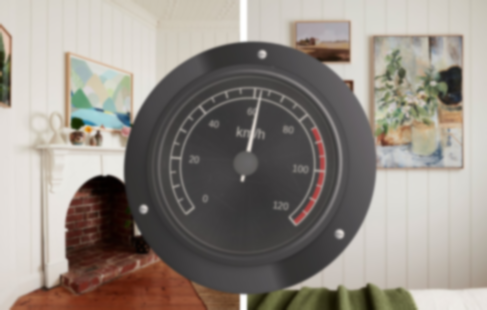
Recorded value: {"value": 62.5, "unit": "km/h"}
